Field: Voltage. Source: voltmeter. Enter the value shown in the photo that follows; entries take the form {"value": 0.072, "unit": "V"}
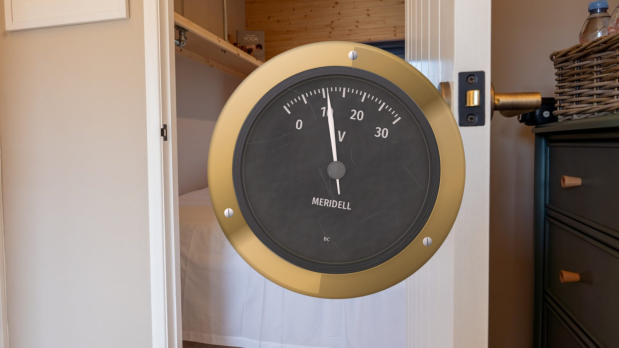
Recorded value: {"value": 11, "unit": "V"}
